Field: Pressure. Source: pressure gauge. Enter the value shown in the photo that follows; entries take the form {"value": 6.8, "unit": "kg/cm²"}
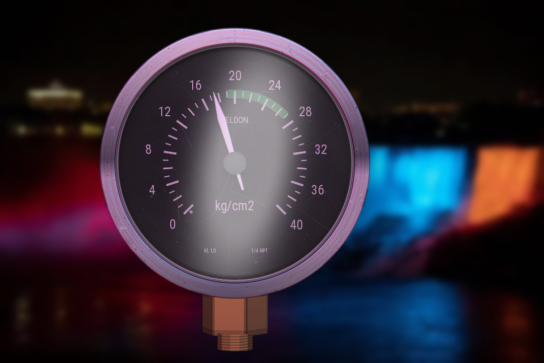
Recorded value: {"value": 17.5, "unit": "kg/cm²"}
